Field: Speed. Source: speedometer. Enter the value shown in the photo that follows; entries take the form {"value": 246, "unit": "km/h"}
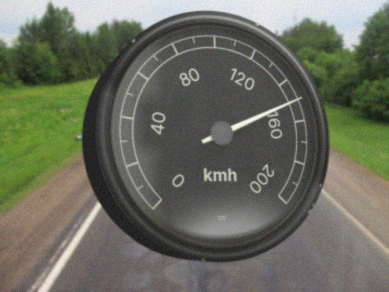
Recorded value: {"value": 150, "unit": "km/h"}
